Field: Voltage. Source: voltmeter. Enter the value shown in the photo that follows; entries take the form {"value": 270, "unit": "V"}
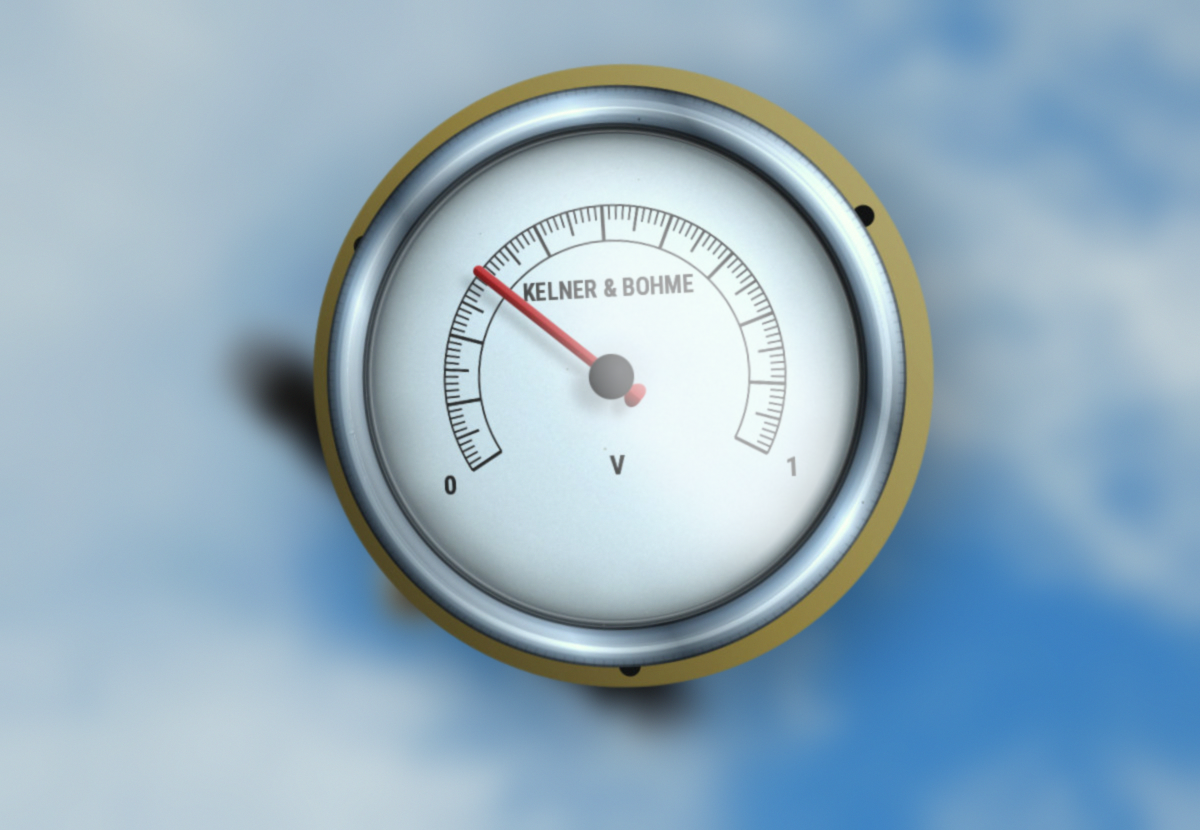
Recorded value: {"value": 0.3, "unit": "V"}
